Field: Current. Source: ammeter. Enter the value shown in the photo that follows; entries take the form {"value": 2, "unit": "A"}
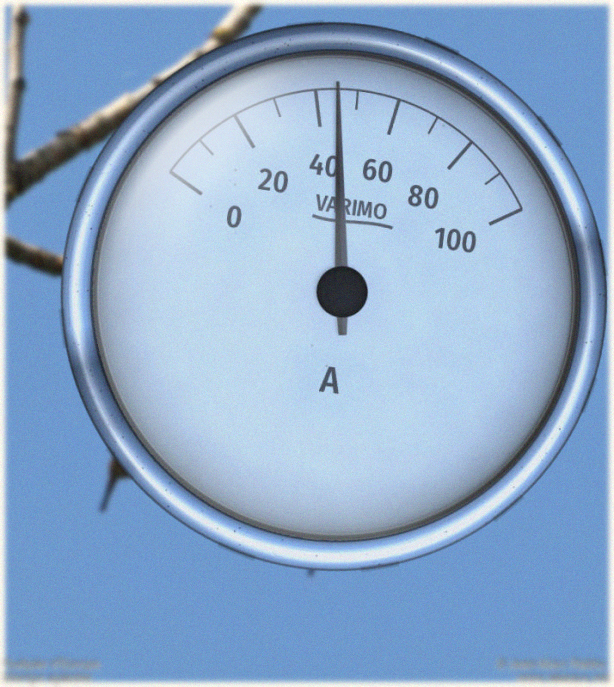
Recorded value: {"value": 45, "unit": "A"}
